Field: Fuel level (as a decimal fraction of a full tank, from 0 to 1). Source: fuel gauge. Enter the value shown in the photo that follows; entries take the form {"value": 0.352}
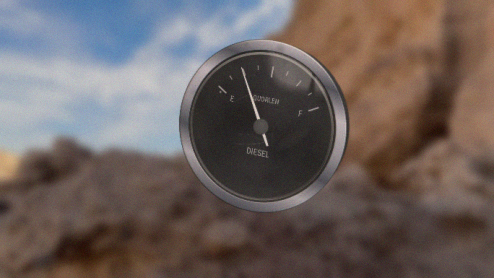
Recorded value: {"value": 0.25}
